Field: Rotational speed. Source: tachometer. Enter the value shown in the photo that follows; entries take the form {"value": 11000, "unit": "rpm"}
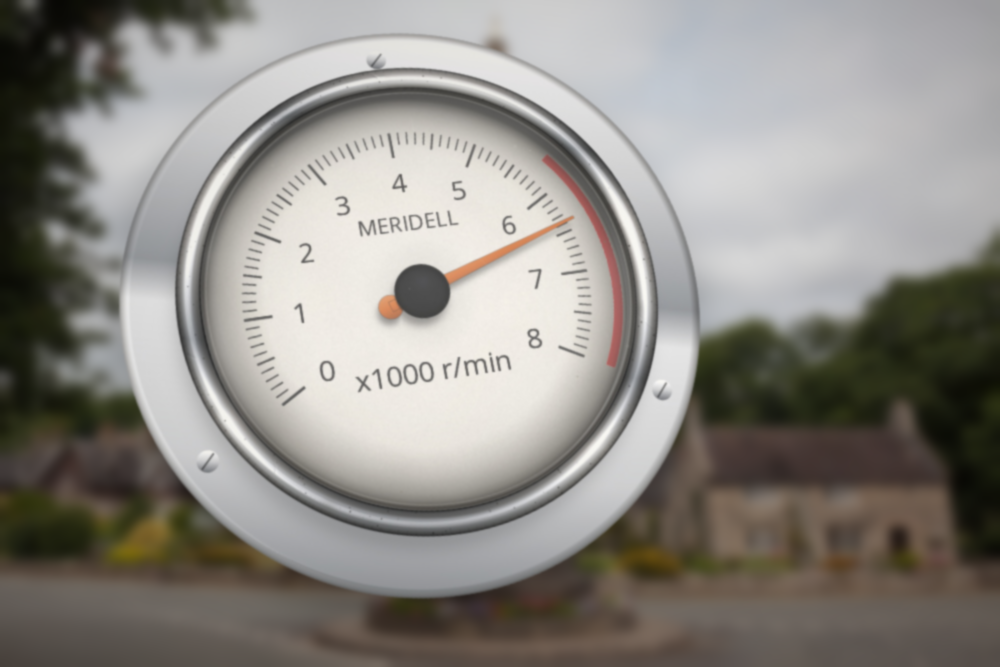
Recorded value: {"value": 6400, "unit": "rpm"}
